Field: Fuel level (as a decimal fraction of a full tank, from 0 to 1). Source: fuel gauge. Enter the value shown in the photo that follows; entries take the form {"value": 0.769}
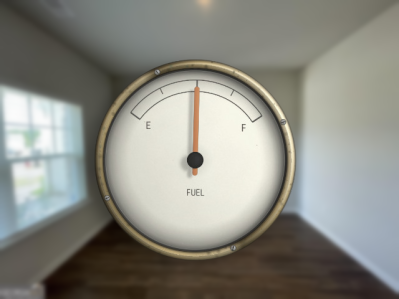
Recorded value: {"value": 0.5}
